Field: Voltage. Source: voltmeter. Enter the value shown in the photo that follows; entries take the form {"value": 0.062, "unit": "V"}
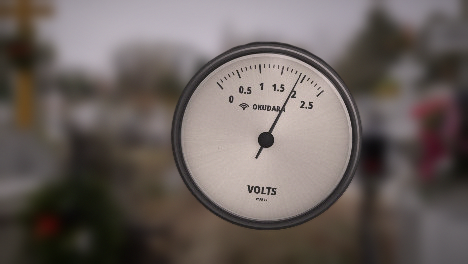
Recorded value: {"value": 1.9, "unit": "V"}
